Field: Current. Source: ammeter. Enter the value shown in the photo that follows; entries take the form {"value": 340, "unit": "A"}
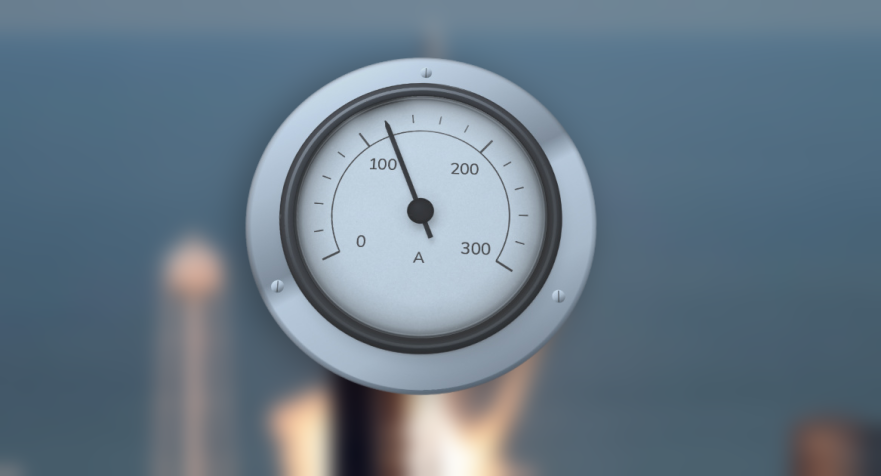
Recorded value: {"value": 120, "unit": "A"}
